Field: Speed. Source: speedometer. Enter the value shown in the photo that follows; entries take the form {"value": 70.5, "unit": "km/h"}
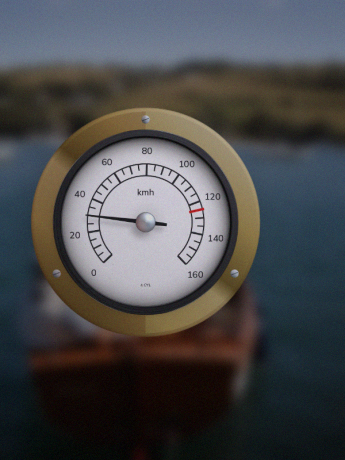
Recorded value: {"value": 30, "unit": "km/h"}
